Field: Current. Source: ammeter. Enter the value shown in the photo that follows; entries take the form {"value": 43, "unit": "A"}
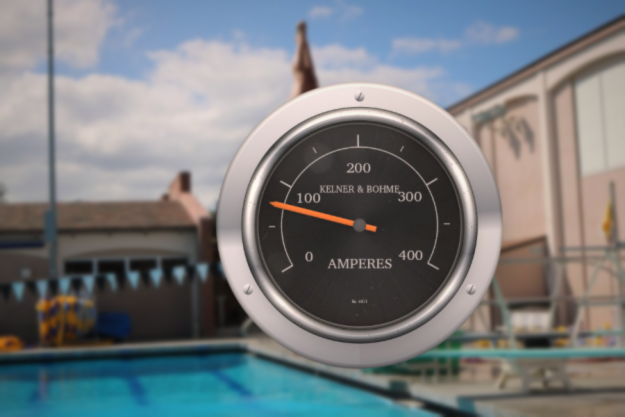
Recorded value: {"value": 75, "unit": "A"}
